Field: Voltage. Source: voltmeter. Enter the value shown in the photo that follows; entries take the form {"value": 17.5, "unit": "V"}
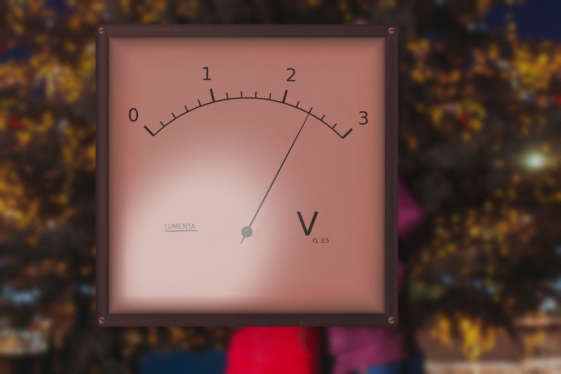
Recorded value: {"value": 2.4, "unit": "V"}
